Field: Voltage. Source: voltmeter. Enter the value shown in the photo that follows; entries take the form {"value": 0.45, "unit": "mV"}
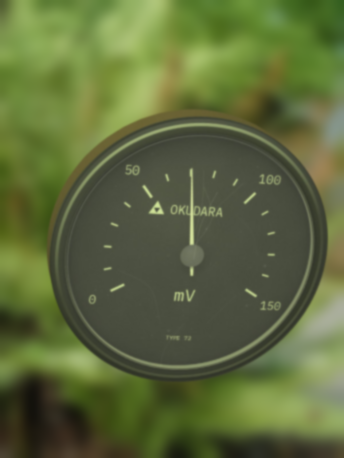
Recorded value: {"value": 70, "unit": "mV"}
